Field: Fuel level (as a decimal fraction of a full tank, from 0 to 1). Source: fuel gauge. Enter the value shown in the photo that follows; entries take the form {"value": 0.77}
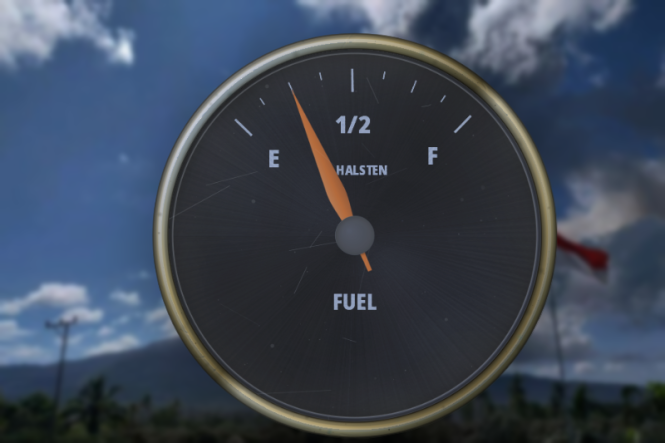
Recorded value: {"value": 0.25}
